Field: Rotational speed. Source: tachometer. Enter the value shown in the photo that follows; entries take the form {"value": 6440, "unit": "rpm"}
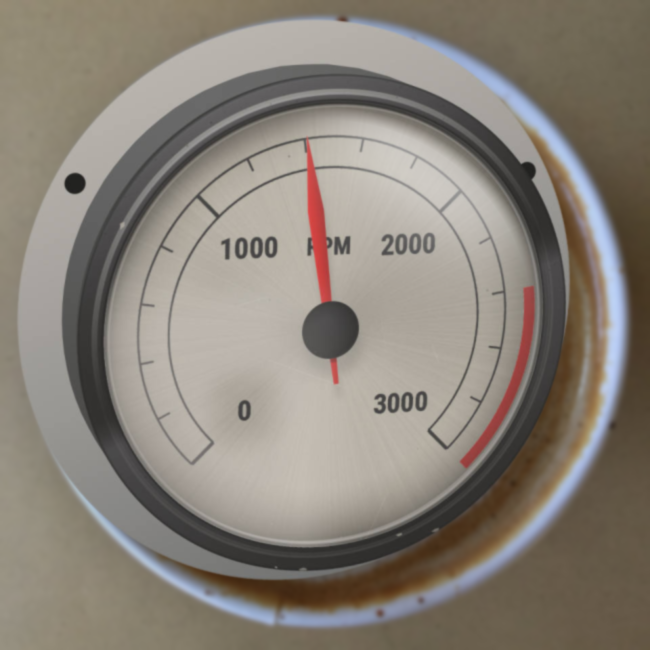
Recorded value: {"value": 1400, "unit": "rpm"}
